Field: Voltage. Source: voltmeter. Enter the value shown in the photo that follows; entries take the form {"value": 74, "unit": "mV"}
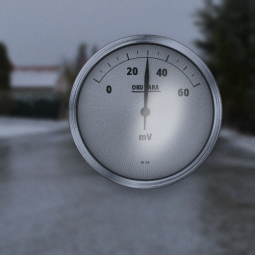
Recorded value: {"value": 30, "unit": "mV"}
